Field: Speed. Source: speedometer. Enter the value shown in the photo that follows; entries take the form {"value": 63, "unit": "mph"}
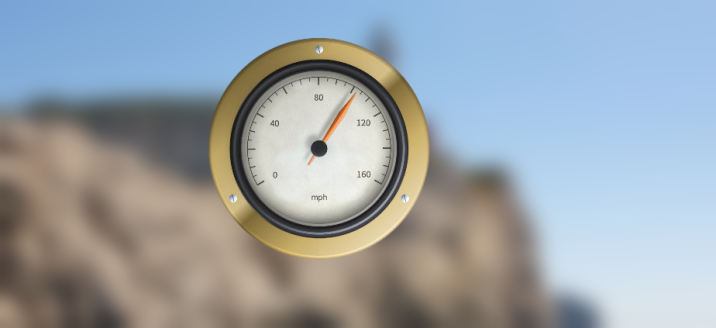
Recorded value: {"value": 102.5, "unit": "mph"}
